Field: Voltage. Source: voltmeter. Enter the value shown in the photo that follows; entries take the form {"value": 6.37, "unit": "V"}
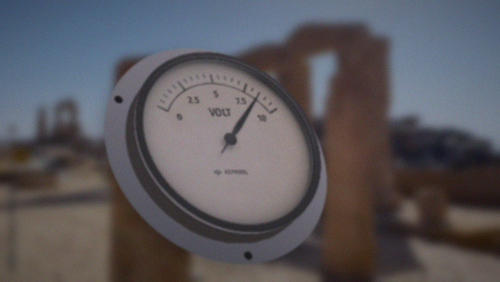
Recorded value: {"value": 8.5, "unit": "V"}
